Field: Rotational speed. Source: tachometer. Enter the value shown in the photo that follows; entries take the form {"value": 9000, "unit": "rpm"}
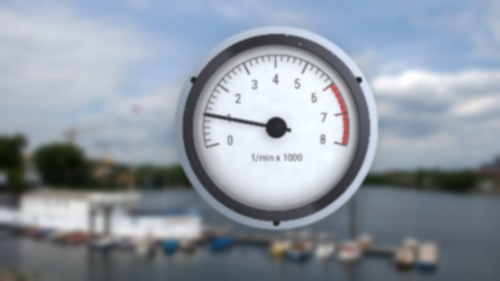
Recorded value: {"value": 1000, "unit": "rpm"}
